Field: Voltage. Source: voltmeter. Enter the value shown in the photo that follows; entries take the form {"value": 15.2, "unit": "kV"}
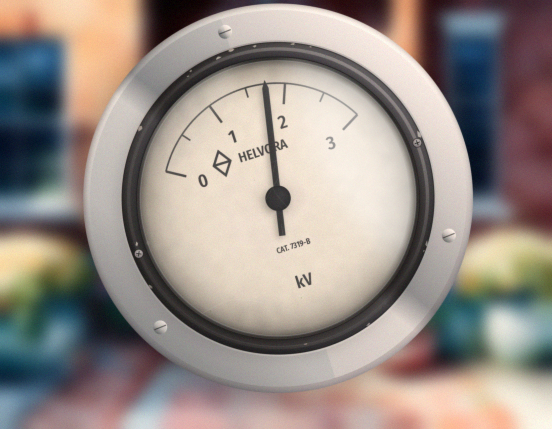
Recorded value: {"value": 1.75, "unit": "kV"}
